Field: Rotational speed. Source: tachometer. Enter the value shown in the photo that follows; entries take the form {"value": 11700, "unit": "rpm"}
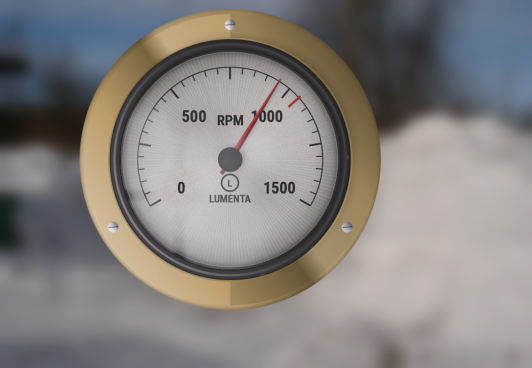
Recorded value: {"value": 950, "unit": "rpm"}
